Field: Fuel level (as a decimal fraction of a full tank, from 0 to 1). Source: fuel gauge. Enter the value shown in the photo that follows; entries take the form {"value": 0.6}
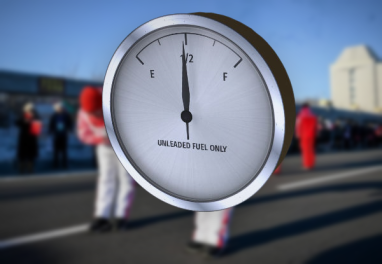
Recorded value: {"value": 0.5}
